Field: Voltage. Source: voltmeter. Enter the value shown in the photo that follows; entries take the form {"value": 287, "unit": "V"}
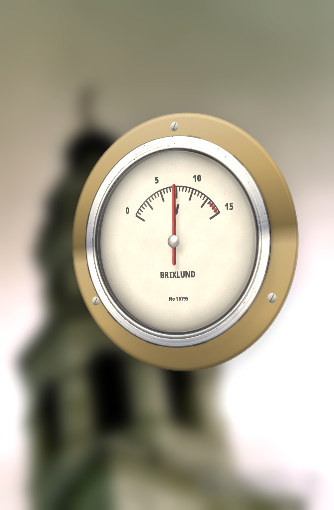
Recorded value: {"value": 7.5, "unit": "V"}
